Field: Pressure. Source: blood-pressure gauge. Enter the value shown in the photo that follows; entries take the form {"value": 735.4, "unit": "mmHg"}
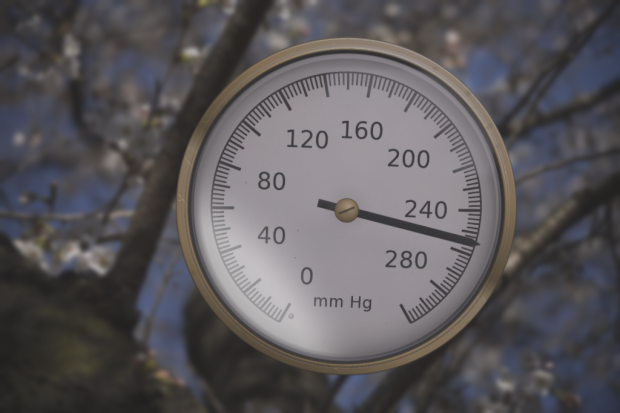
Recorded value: {"value": 254, "unit": "mmHg"}
